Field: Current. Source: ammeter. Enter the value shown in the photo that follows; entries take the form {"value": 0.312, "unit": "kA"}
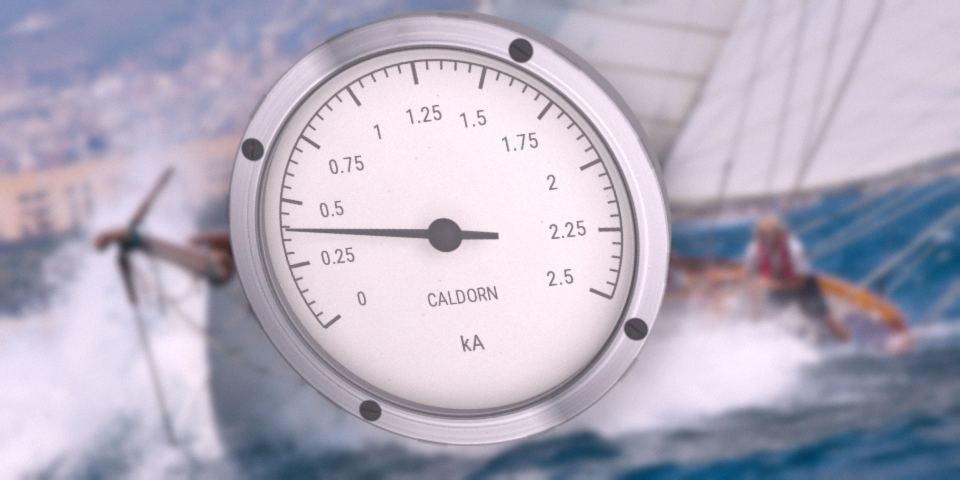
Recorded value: {"value": 0.4, "unit": "kA"}
